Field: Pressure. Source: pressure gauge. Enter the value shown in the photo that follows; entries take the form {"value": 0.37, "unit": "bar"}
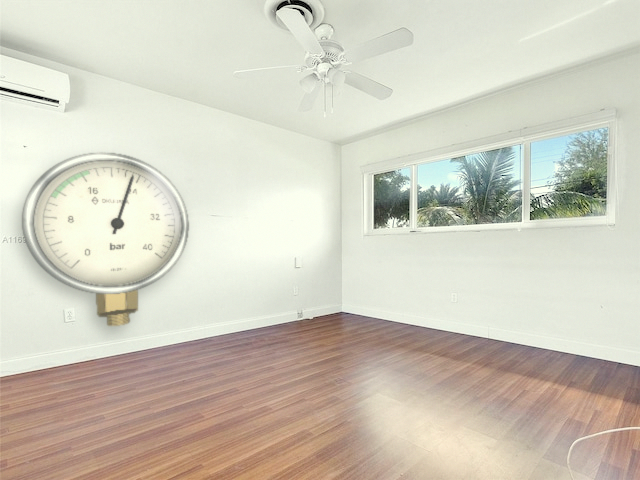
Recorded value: {"value": 23, "unit": "bar"}
